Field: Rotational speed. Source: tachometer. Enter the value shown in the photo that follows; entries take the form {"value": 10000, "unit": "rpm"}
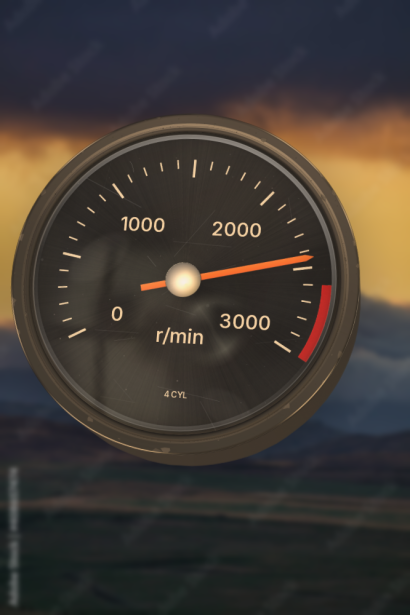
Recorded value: {"value": 2450, "unit": "rpm"}
